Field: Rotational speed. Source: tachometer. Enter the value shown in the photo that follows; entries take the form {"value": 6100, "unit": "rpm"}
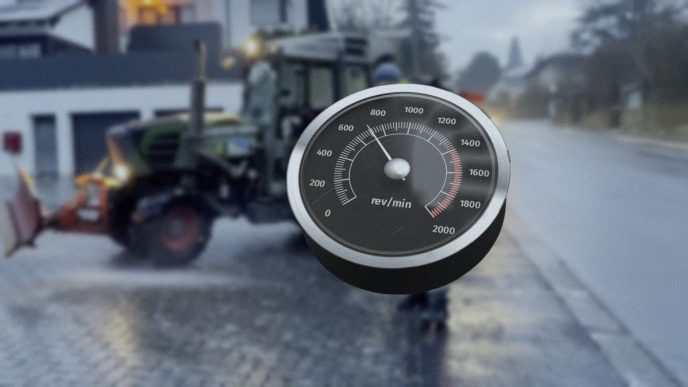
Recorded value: {"value": 700, "unit": "rpm"}
